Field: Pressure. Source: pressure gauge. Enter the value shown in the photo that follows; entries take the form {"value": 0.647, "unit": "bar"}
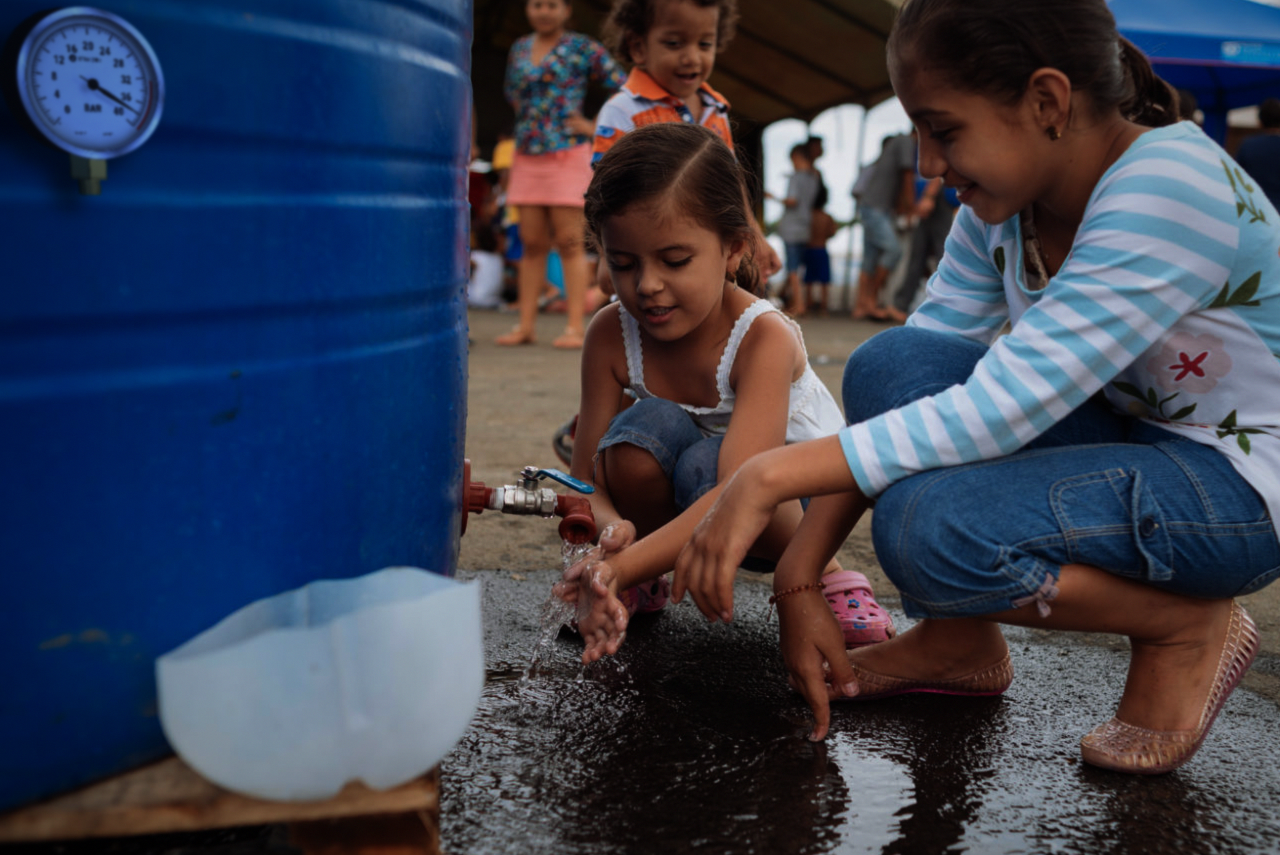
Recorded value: {"value": 38, "unit": "bar"}
